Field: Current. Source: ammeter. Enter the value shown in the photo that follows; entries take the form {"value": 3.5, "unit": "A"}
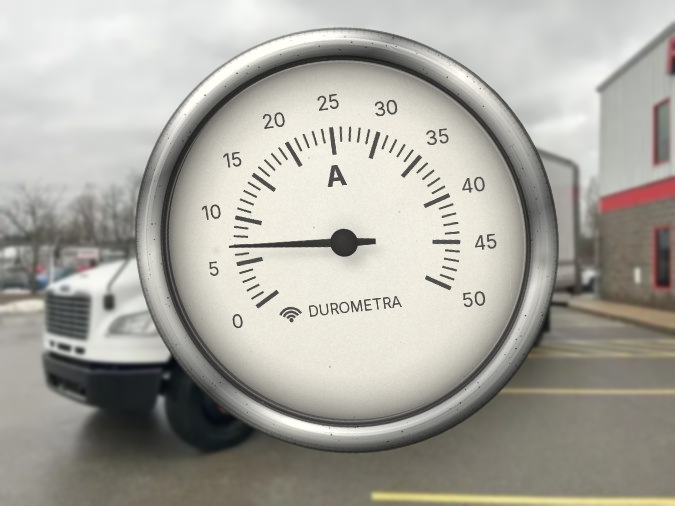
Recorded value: {"value": 7, "unit": "A"}
